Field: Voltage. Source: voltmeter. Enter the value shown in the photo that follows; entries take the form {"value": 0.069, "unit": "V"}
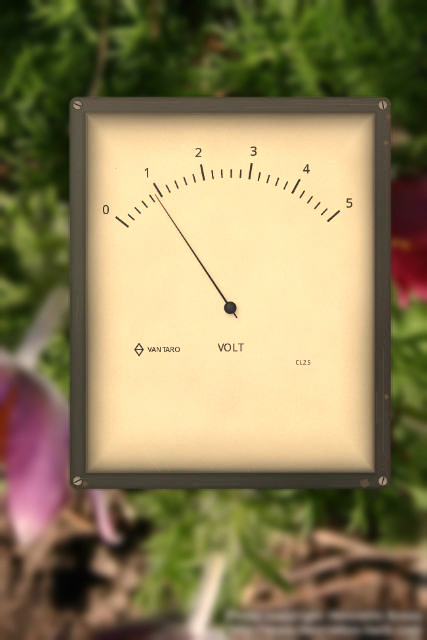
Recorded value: {"value": 0.9, "unit": "V"}
